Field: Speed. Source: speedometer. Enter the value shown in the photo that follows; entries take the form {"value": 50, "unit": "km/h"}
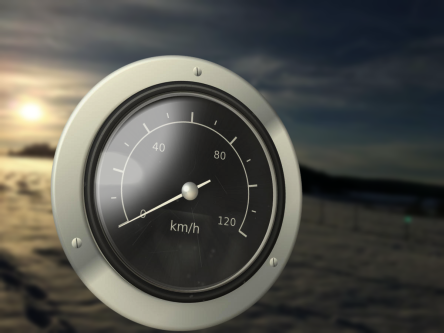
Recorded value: {"value": 0, "unit": "km/h"}
